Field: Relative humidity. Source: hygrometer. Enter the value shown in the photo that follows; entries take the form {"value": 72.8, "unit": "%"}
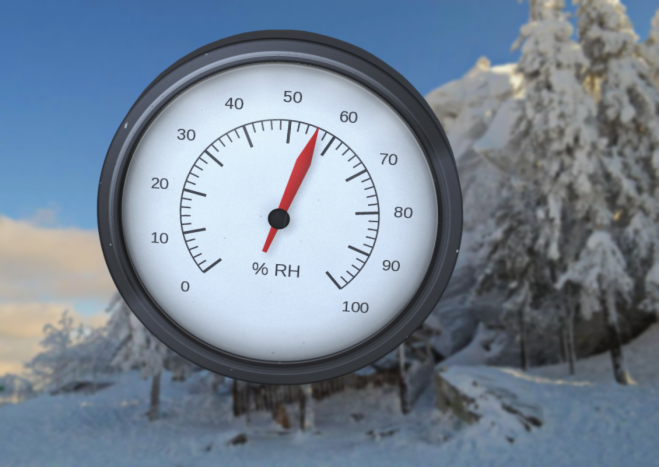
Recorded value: {"value": 56, "unit": "%"}
